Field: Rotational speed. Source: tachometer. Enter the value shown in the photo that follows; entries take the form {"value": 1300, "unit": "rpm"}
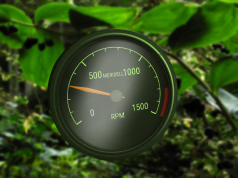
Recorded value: {"value": 300, "unit": "rpm"}
